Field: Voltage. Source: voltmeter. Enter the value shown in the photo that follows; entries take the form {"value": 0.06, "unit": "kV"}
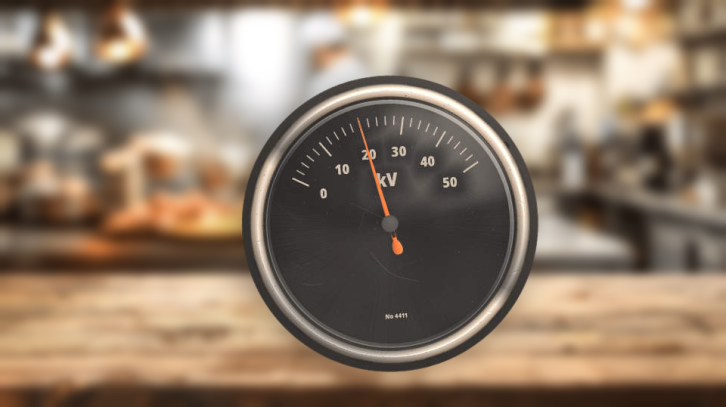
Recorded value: {"value": 20, "unit": "kV"}
